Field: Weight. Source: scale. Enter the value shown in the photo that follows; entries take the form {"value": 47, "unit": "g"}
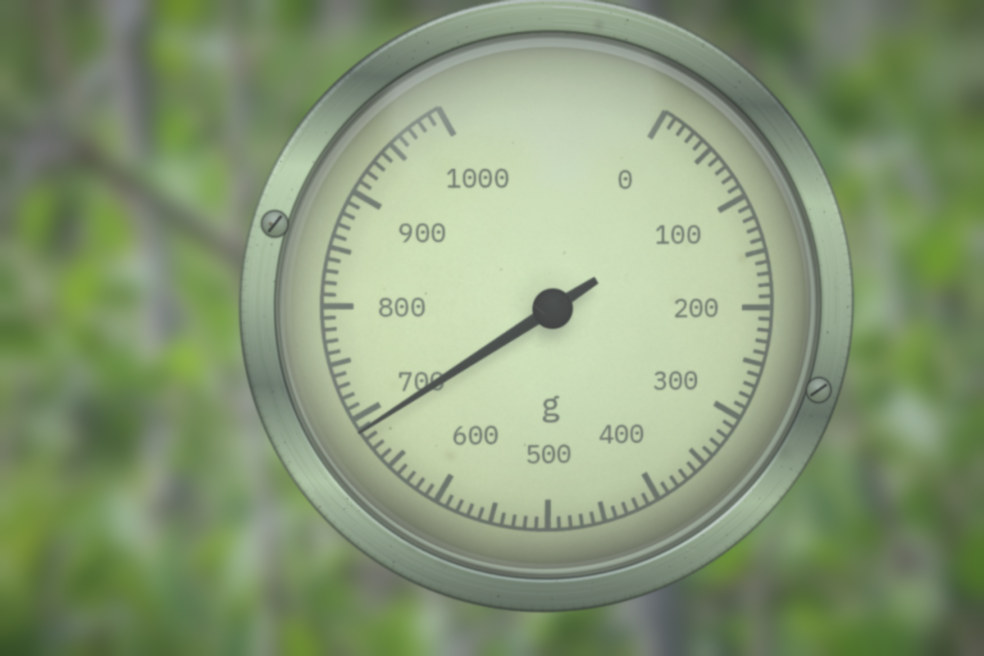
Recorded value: {"value": 690, "unit": "g"}
